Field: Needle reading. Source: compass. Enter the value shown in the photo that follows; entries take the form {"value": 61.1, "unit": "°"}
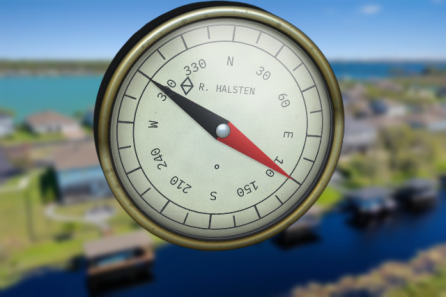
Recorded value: {"value": 120, "unit": "°"}
